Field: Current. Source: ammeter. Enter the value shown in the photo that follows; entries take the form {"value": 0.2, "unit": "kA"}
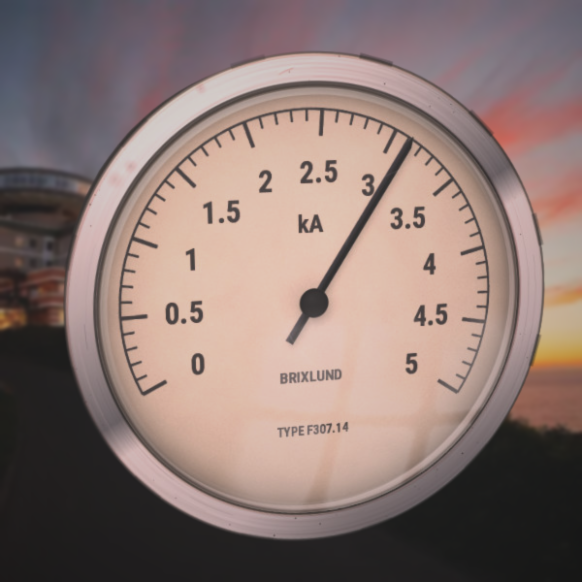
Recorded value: {"value": 3.1, "unit": "kA"}
